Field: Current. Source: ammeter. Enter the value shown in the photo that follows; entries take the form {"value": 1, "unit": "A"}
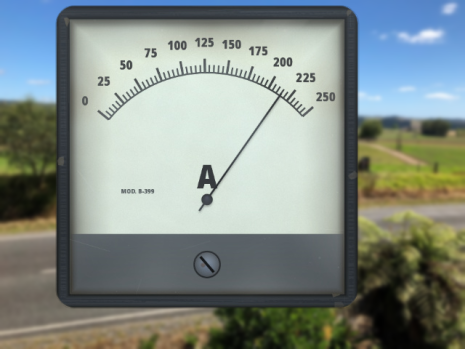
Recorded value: {"value": 215, "unit": "A"}
